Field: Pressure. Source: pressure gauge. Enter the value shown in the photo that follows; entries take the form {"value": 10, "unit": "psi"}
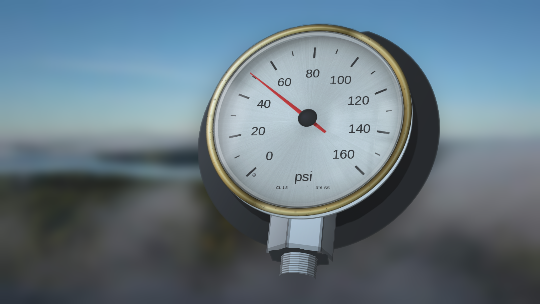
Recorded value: {"value": 50, "unit": "psi"}
